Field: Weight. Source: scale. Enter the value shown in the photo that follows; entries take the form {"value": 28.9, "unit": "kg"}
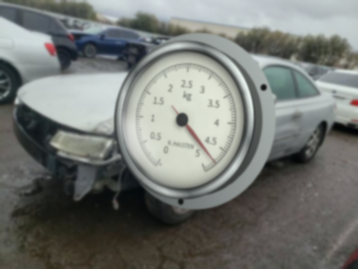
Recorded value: {"value": 4.75, "unit": "kg"}
